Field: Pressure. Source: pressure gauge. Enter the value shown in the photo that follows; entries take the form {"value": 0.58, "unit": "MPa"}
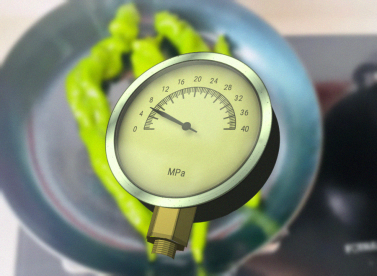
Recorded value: {"value": 6, "unit": "MPa"}
